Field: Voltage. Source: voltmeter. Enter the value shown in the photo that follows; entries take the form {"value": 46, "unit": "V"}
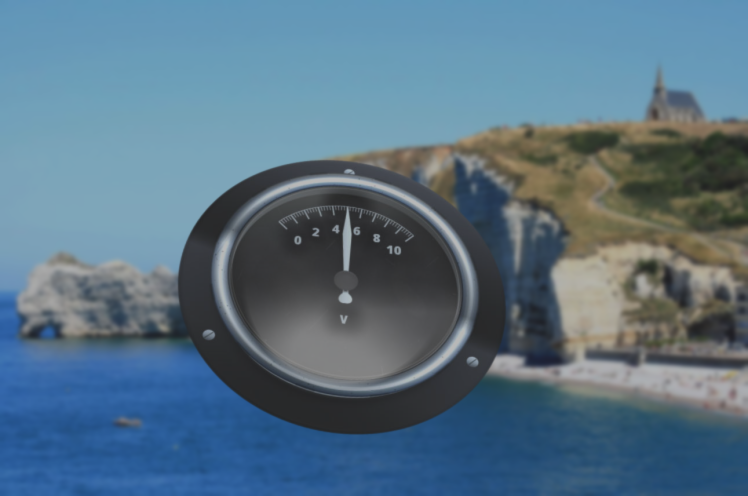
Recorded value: {"value": 5, "unit": "V"}
